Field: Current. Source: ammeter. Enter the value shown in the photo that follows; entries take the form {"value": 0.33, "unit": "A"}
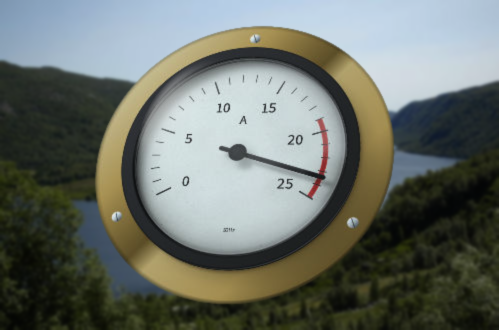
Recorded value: {"value": 23.5, "unit": "A"}
